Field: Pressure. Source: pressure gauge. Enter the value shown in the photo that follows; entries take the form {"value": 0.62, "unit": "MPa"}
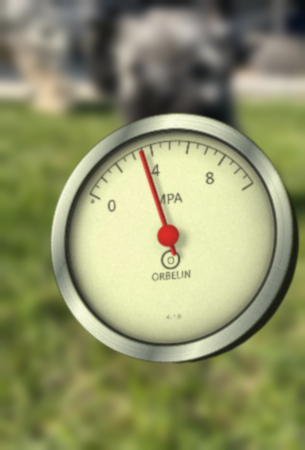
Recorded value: {"value": 3.5, "unit": "MPa"}
